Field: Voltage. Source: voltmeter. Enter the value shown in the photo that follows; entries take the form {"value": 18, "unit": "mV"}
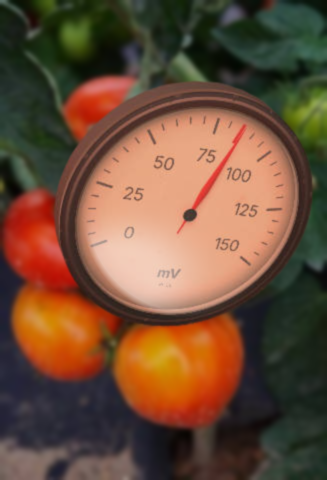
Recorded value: {"value": 85, "unit": "mV"}
